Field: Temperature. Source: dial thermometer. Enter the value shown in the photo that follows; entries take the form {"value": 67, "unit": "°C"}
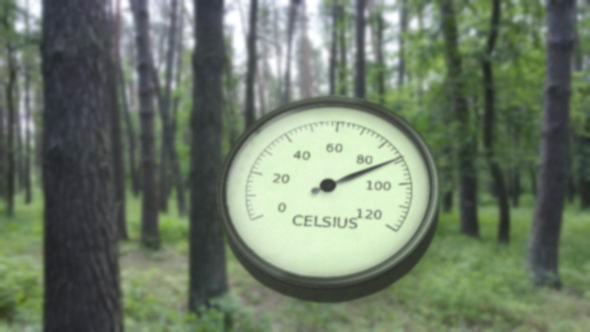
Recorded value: {"value": 90, "unit": "°C"}
